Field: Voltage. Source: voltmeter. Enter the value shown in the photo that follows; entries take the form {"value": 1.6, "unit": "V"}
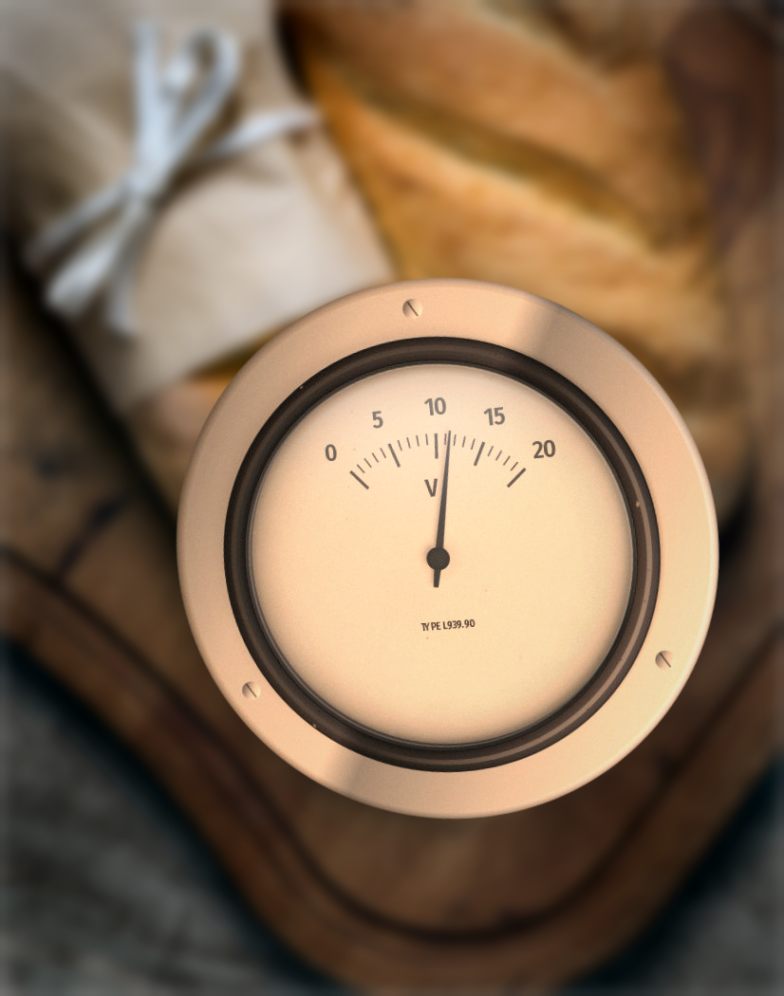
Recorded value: {"value": 11.5, "unit": "V"}
